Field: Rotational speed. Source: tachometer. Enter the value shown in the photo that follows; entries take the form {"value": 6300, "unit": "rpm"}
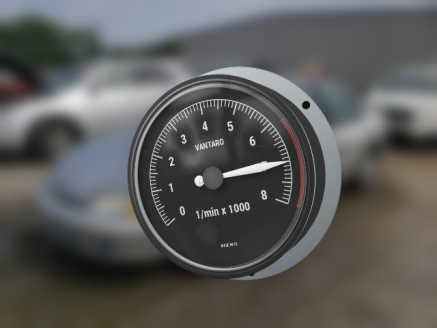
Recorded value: {"value": 7000, "unit": "rpm"}
